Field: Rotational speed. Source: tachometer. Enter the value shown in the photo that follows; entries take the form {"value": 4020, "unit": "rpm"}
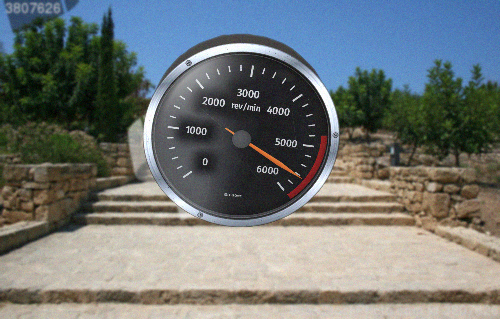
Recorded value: {"value": 5600, "unit": "rpm"}
